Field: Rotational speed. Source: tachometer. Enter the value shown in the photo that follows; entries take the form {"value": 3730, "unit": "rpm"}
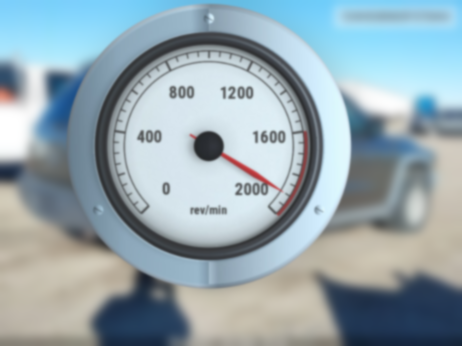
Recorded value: {"value": 1900, "unit": "rpm"}
